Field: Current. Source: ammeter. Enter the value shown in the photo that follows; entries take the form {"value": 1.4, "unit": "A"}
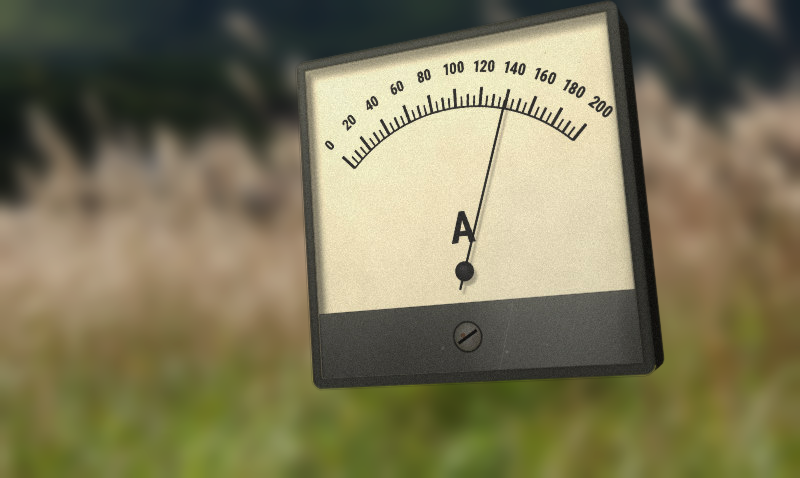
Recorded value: {"value": 140, "unit": "A"}
